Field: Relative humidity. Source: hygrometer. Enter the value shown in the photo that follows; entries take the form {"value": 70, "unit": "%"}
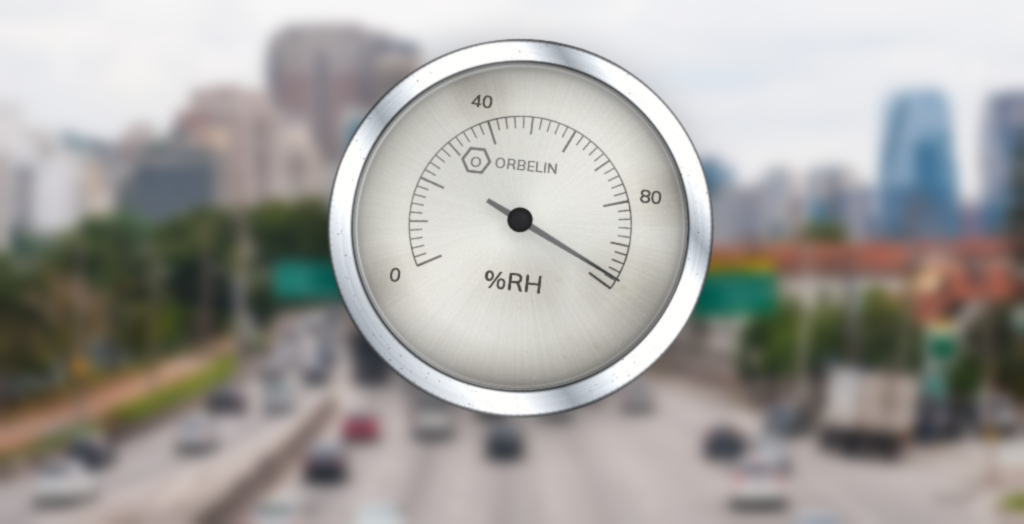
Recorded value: {"value": 98, "unit": "%"}
